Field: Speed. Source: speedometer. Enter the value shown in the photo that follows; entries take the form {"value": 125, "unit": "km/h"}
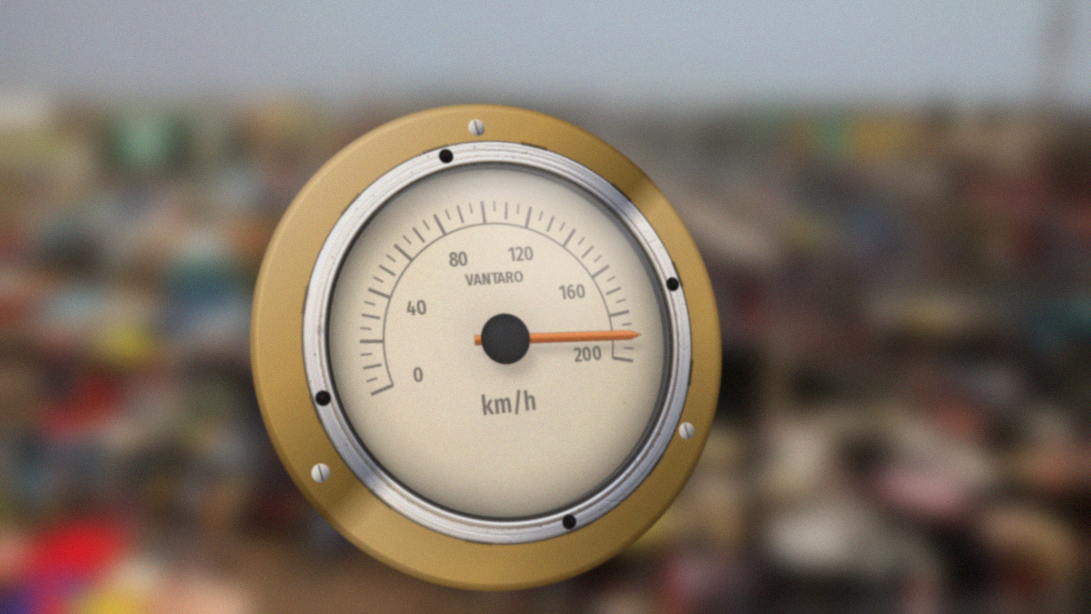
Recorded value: {"value": 190, "unit": "km/h"}
